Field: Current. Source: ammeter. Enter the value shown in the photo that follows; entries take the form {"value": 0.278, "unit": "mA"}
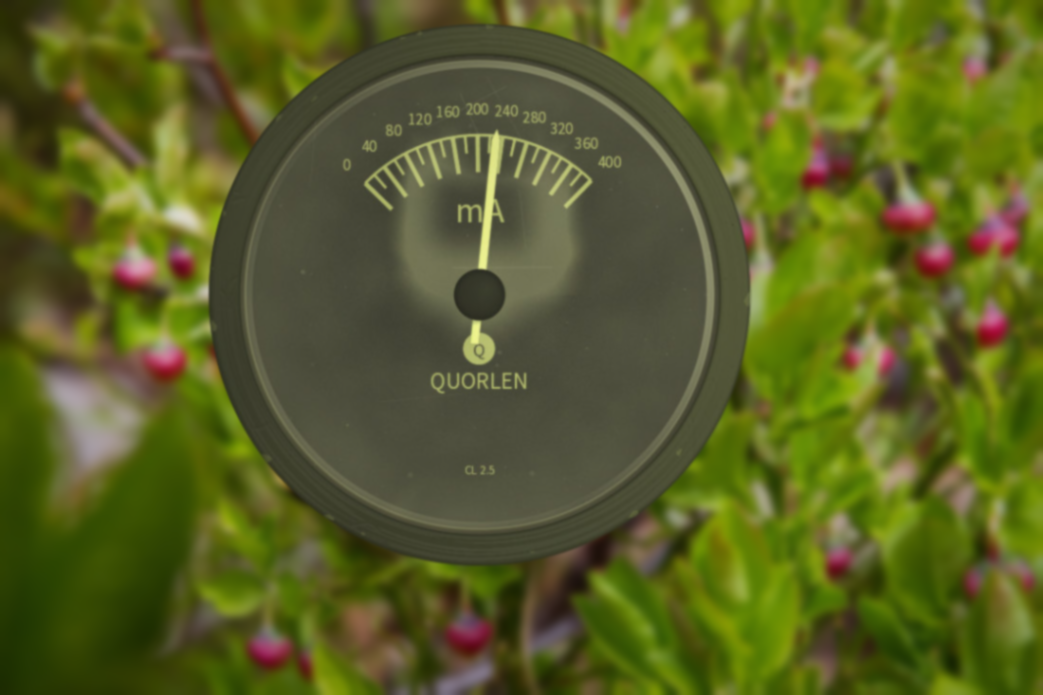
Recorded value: {"value": 230, "unit": "mA"}
